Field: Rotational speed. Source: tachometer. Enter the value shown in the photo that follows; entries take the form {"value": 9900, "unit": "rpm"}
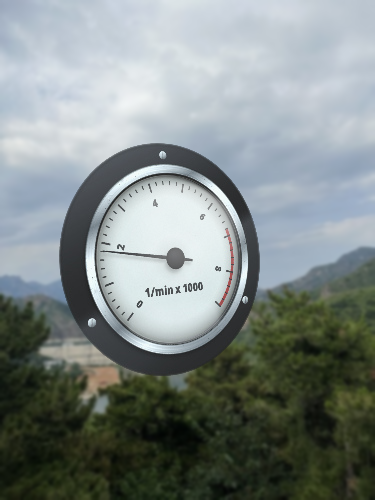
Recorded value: {"value": 1800, "unit": "rpm"}
